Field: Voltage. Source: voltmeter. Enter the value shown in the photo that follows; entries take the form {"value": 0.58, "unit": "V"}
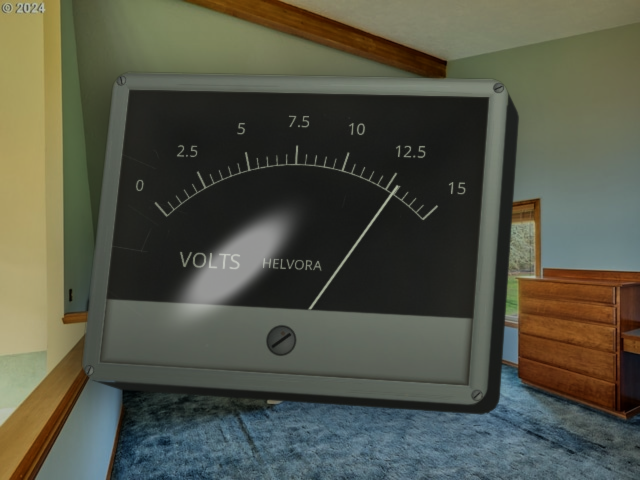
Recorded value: {"value": 13, "unit": "V"}
